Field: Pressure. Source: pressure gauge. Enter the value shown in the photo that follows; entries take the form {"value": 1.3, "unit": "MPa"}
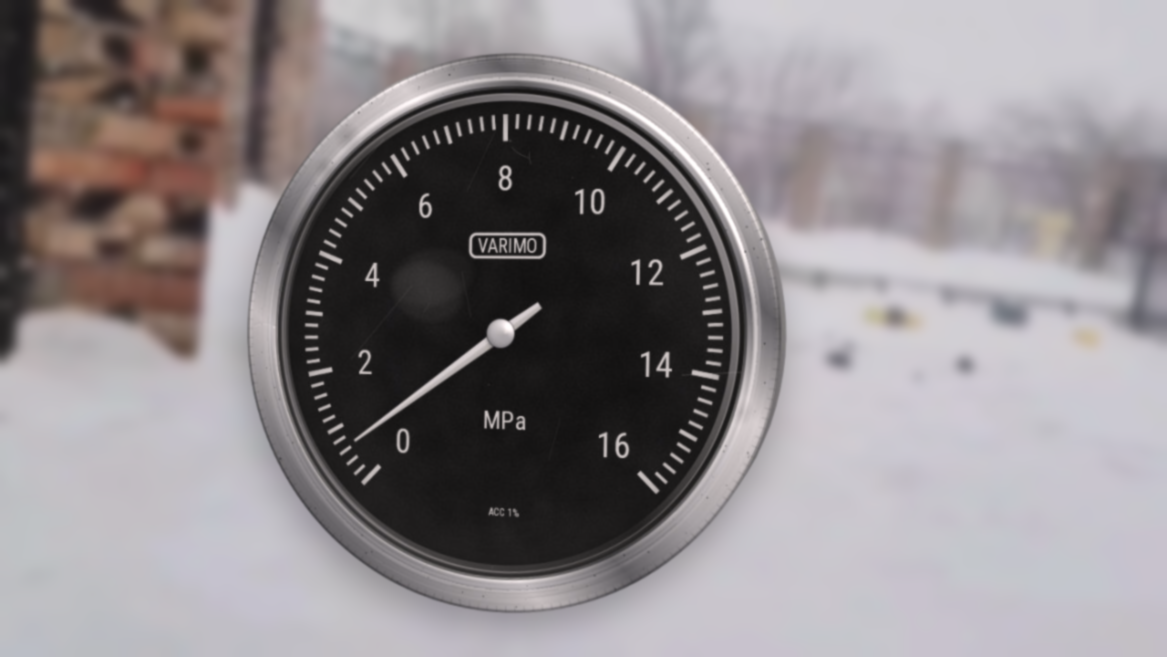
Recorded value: {"value": 0.6, "unit": "MPa"}
